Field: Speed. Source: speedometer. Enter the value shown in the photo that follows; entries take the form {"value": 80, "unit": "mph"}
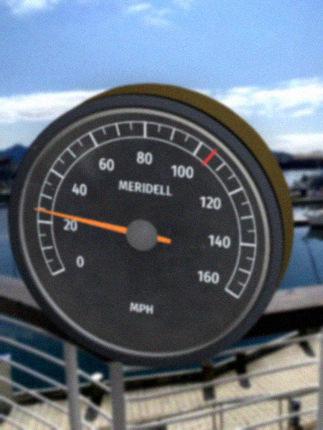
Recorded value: {"value": 25, "unit": "mph"}
